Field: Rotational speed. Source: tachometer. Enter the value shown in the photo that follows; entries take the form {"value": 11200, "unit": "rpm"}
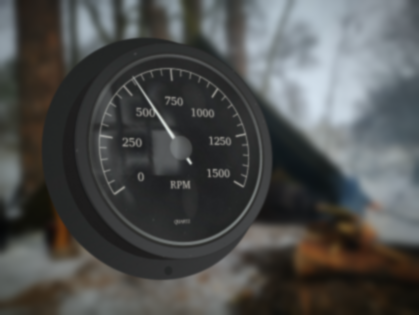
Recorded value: {"value": 550, "unit": "rpm"}
